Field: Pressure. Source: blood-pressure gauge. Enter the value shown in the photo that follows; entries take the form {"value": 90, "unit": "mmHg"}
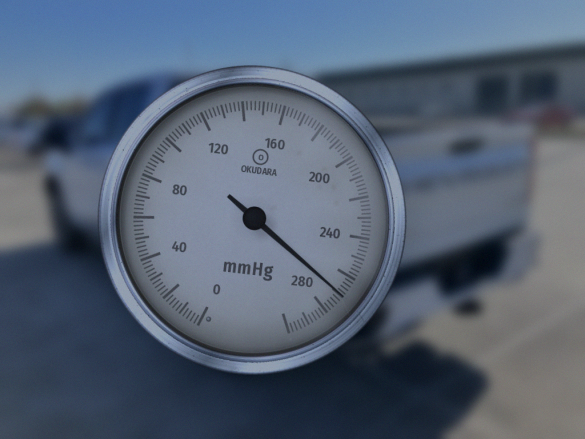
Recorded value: {"value": 270, "unit": "mmHg"}
